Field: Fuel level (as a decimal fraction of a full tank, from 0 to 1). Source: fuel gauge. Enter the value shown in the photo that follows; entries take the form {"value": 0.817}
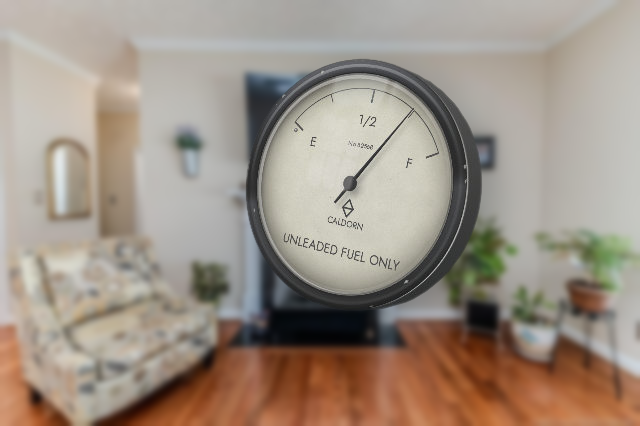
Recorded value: {"value": 0.75}
